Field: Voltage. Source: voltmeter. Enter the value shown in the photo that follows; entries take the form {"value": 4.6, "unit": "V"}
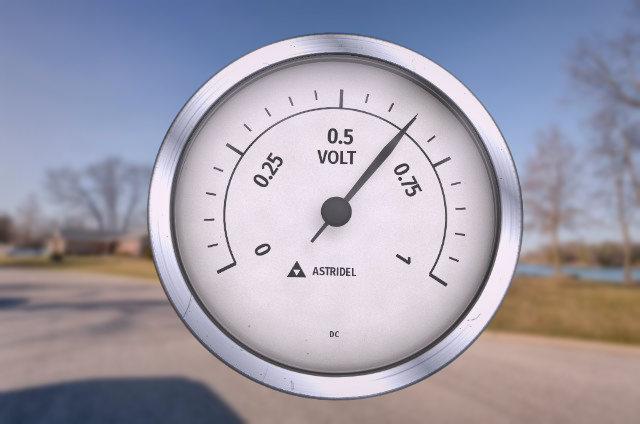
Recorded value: {"value": 0.65, "unit": "V"}
